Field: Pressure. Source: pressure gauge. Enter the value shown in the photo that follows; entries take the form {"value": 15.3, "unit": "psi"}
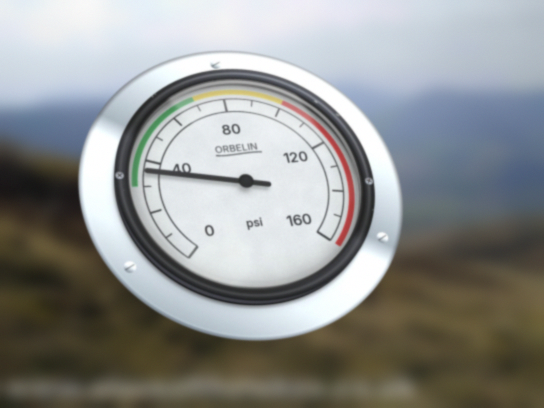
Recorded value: {"value": 35, "unit": "psi"}
